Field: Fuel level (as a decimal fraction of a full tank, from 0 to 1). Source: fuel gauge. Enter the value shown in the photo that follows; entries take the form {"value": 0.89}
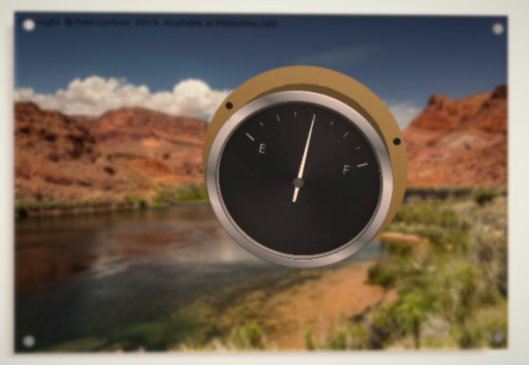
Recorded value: {"value": 0.5}
